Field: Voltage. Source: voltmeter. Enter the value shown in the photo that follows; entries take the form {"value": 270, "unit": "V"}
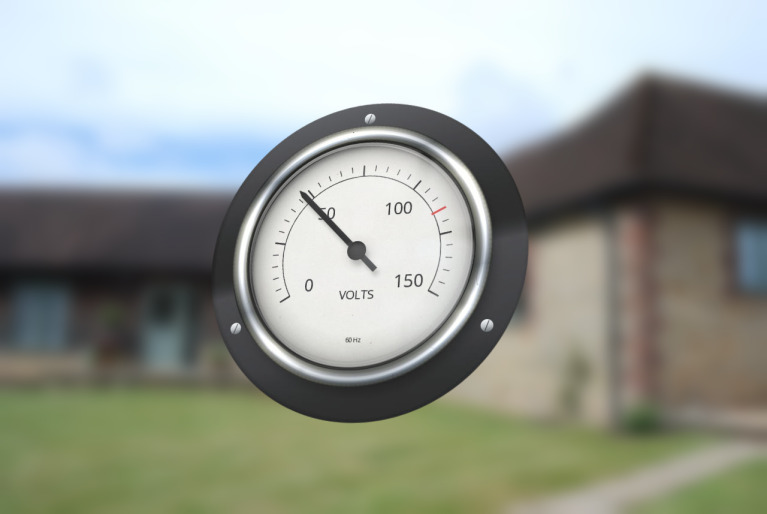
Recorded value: {"value": 47.5, "unit": "V"}
